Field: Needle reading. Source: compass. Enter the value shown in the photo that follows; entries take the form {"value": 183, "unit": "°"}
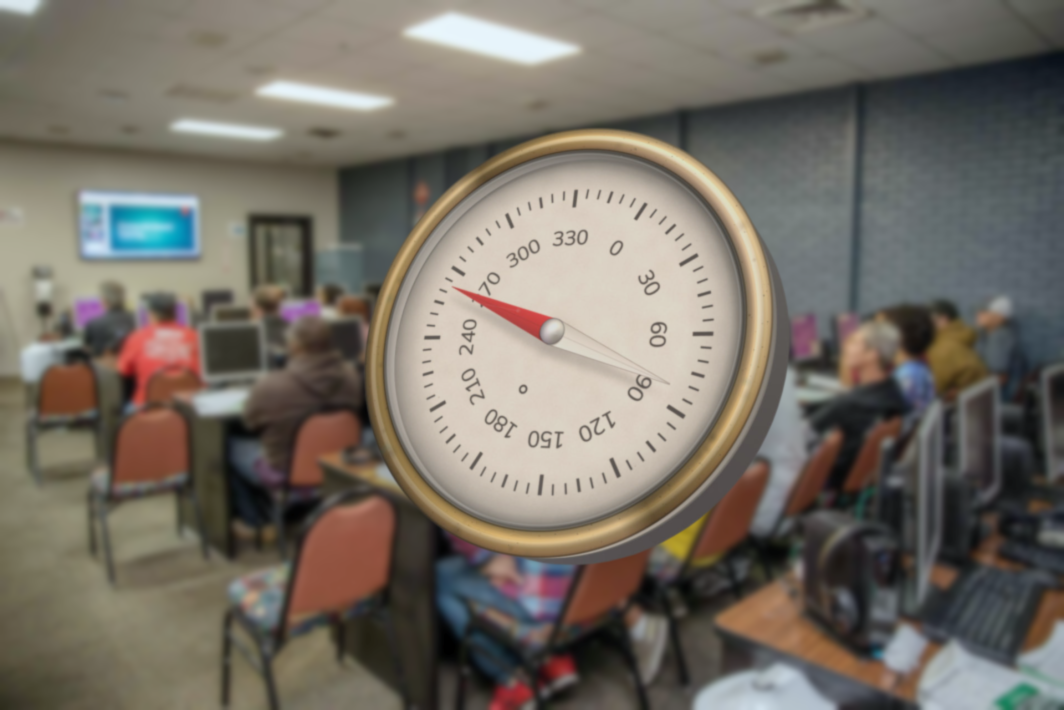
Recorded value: {"value": 262.5, "unit": "°"}
